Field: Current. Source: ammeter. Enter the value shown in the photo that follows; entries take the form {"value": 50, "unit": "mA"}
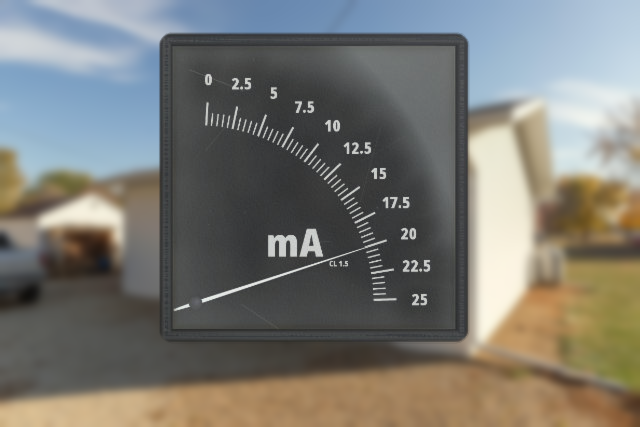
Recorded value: {"value": 20, "unit": "mA"}
